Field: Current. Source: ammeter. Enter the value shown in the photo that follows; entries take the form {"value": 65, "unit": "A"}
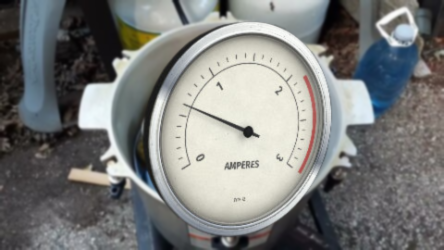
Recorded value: {"value": 0.6, "unit": "A"}
